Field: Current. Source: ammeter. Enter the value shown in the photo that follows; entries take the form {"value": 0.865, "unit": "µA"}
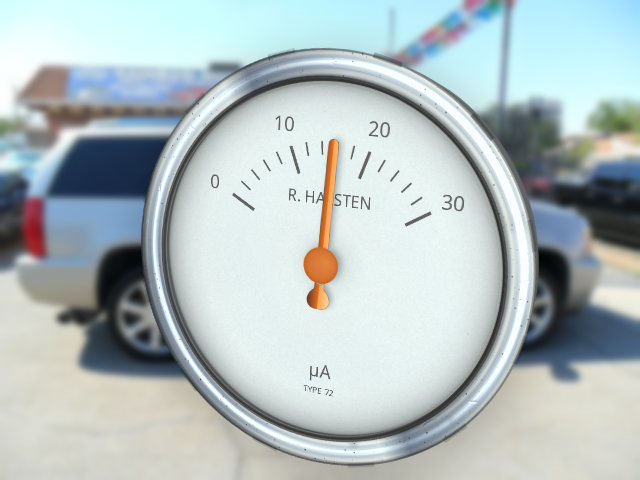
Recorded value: {"value": 16, "unit": "µA"}
